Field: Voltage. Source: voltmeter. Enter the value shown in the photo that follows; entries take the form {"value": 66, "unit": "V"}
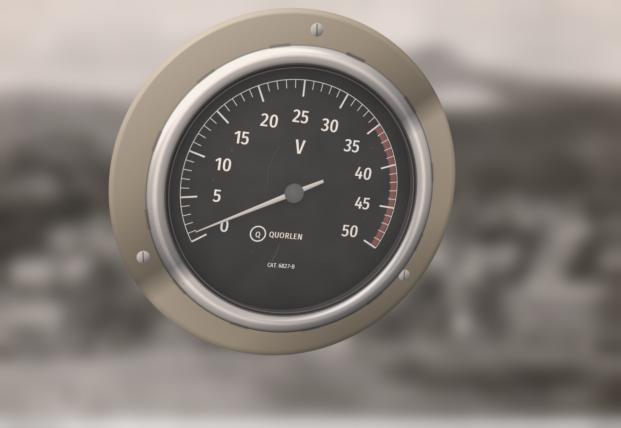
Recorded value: {"value": 1, "unit": "V"}
